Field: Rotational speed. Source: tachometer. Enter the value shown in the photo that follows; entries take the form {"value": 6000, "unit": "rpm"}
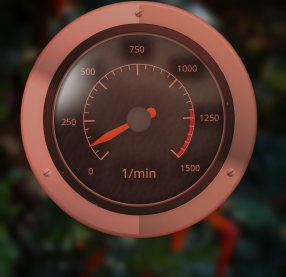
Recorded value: {"value": 100, "unit": "rpm"}
